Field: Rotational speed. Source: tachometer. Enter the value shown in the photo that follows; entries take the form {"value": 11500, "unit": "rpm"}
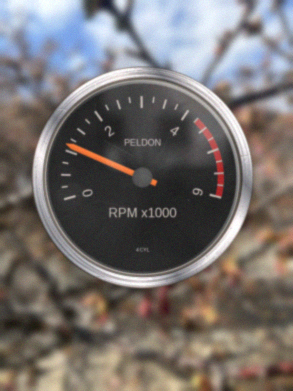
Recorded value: {"value": 1125, "unit": "rpm"}
